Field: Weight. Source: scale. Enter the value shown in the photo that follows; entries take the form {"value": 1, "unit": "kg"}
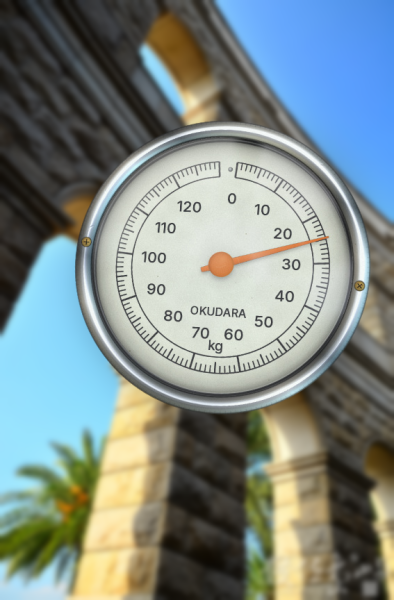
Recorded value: {"value": 25, "unit": "kg"}
